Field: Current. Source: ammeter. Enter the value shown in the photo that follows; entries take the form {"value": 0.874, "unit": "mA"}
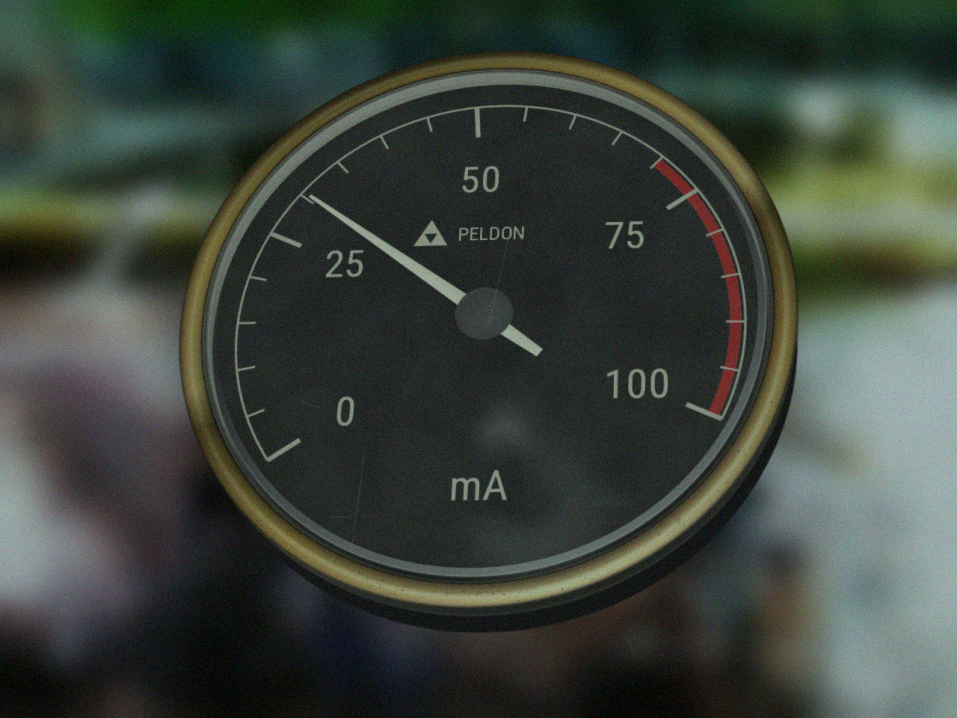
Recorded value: {"value": 30, "unit": "mA"}
